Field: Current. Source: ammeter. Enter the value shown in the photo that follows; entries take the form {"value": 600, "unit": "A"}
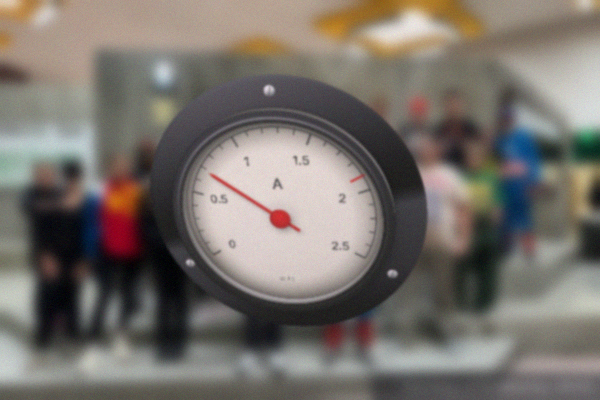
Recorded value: {"value": 0.7, "unit": "A"}
